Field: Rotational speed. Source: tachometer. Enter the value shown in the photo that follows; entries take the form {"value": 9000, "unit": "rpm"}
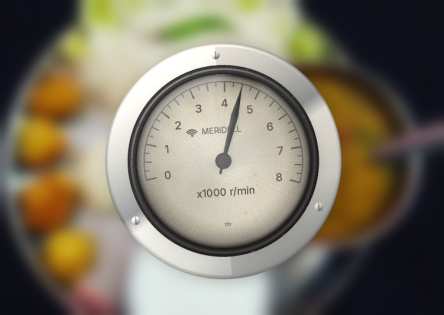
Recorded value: {"value": 4500, "unit": "rpm"}
